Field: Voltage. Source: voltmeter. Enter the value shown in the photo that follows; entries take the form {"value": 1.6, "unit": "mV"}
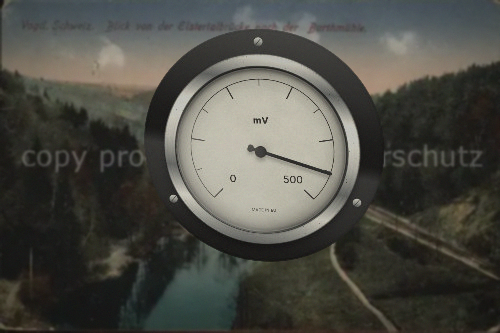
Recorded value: {"value": 450, "unit": "mV"}
